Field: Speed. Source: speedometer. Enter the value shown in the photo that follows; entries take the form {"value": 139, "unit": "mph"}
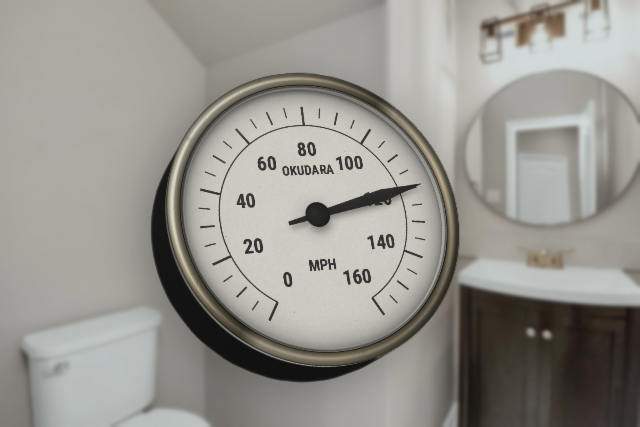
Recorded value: {"value": 120, "unit": "mph"}
